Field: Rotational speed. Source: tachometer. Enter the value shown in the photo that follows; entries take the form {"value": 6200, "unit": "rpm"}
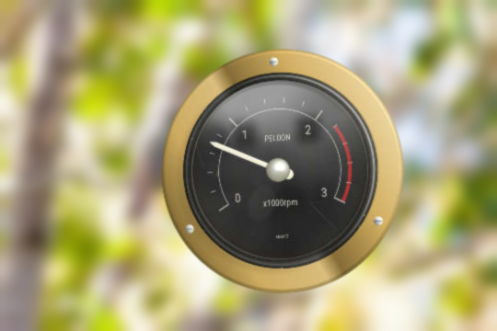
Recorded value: {"value": 700, "unit": "rpm"}
